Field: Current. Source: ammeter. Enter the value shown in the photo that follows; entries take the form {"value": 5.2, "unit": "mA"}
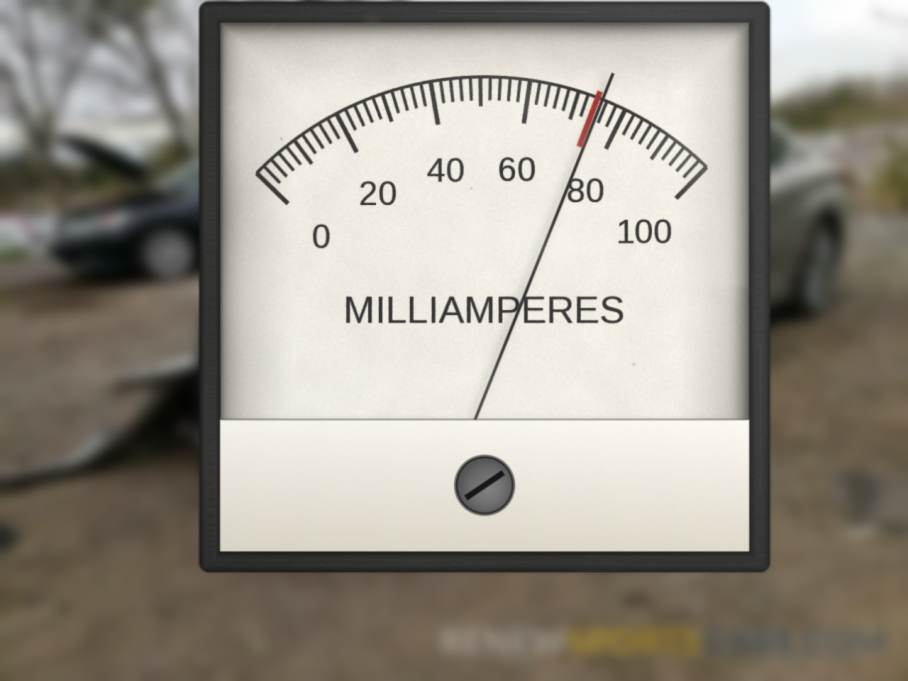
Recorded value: {"value": 75, "unit": "mA"}
